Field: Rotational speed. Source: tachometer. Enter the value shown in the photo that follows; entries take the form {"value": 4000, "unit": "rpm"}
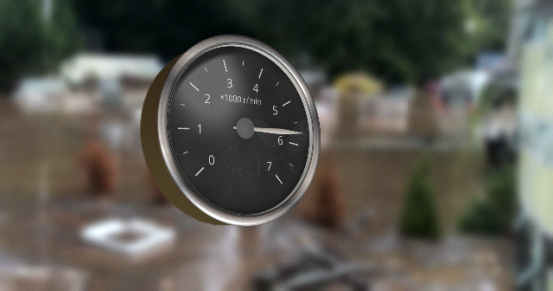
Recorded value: {"value": 5750, "unit": "rpm"}
